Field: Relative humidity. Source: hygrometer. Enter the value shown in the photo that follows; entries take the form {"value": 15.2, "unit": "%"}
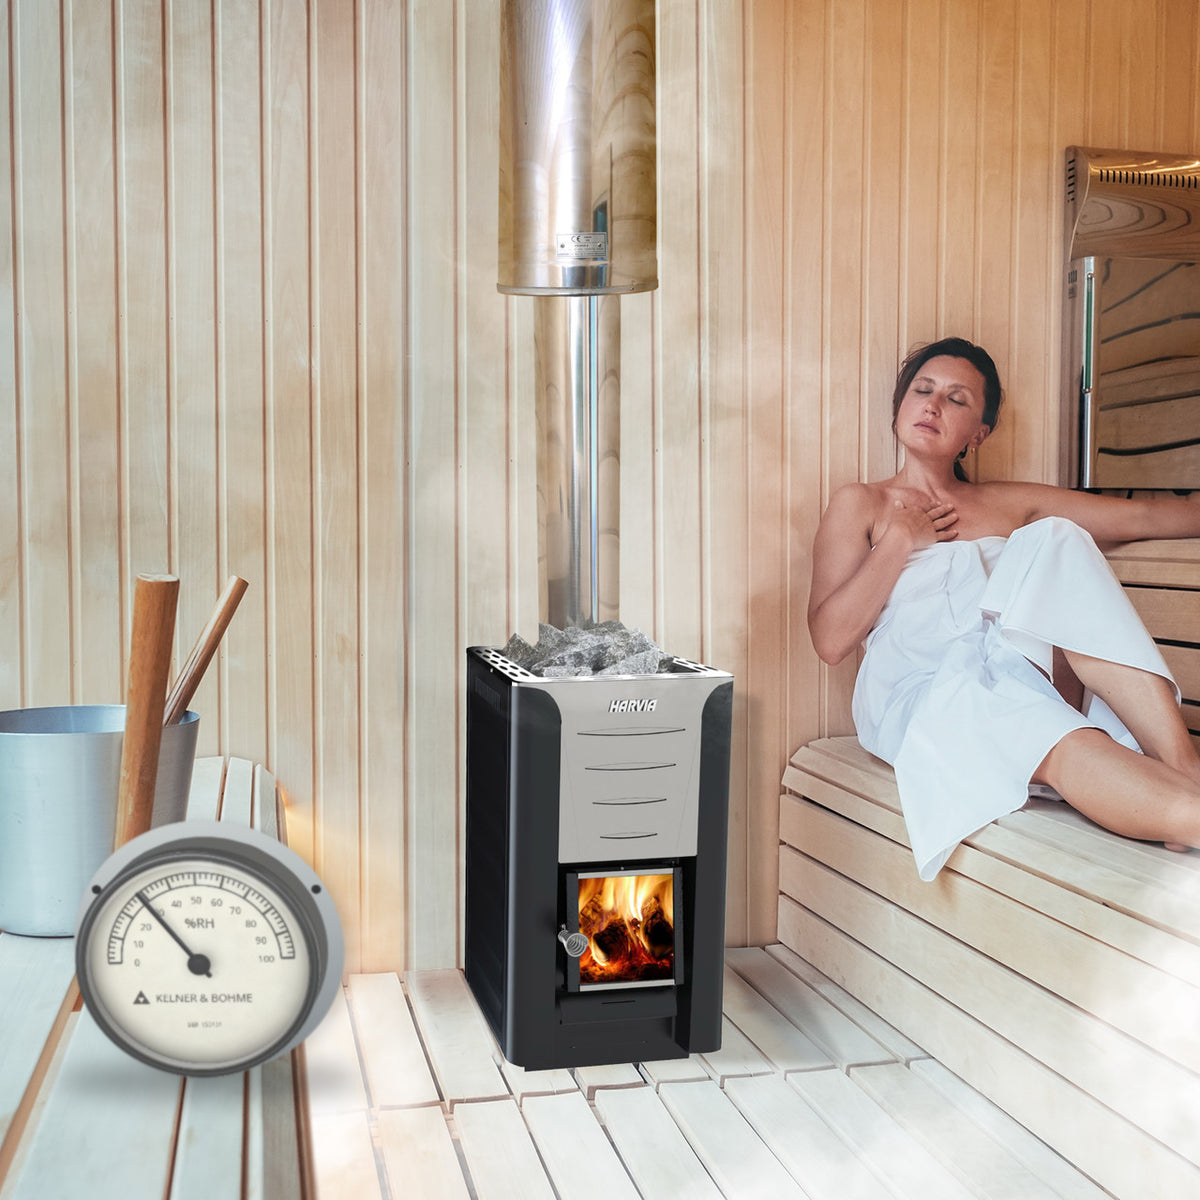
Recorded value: {"value": 30, "unit": "%"}
